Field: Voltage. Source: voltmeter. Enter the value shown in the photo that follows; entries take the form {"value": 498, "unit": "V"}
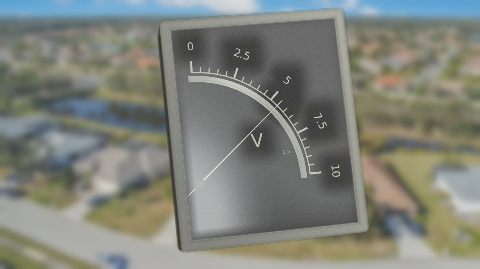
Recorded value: {"value": 5.5, "unit": "V"}
